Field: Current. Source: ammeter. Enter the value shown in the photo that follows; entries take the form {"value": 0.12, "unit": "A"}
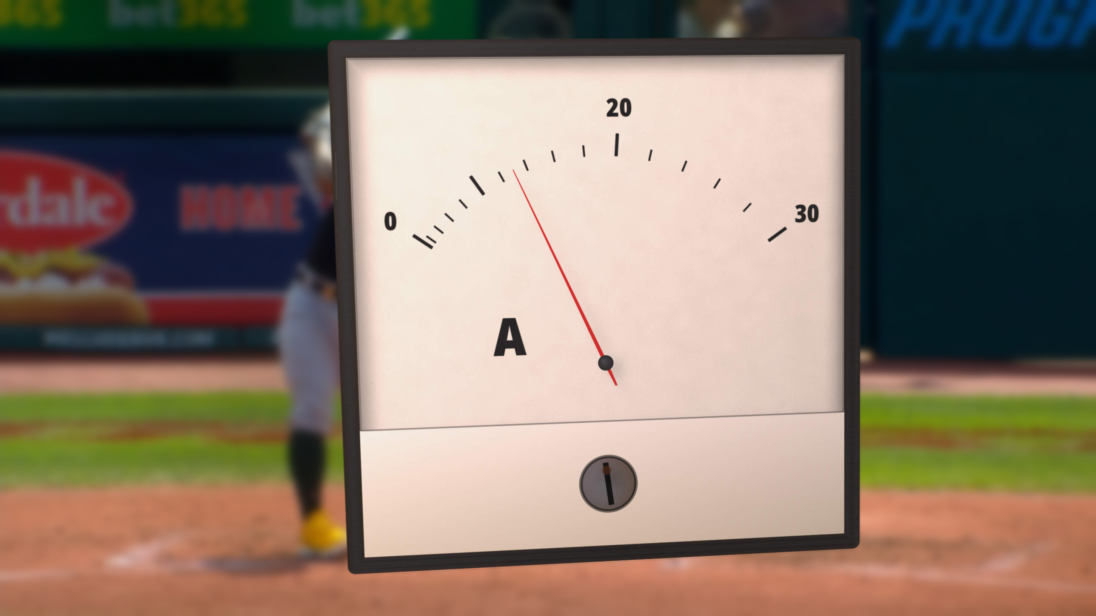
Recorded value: {"value": 13, "unit": "A"}
